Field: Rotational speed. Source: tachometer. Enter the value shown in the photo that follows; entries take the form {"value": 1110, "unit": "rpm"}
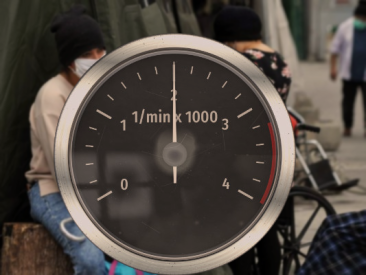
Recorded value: {"value": 2000, "unit": "rpm"}
